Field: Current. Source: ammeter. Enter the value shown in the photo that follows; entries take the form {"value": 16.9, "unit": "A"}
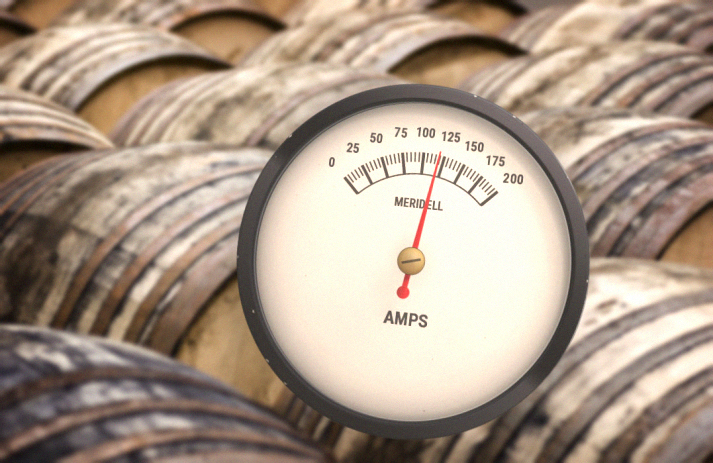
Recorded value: {"value": 120, "unit": "A"}
